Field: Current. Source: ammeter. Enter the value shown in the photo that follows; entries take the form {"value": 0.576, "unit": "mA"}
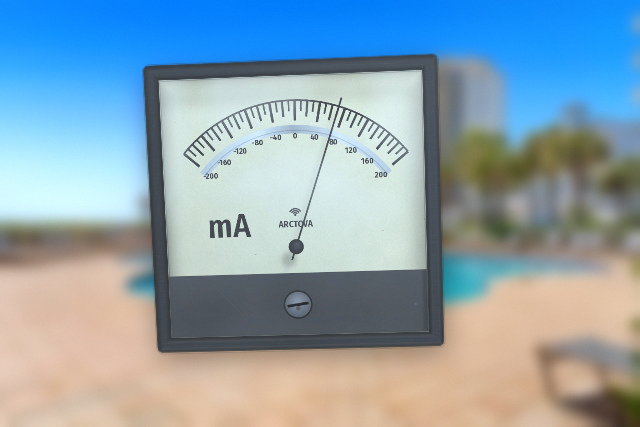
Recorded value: {"value": 70, "unit": "mA"}
